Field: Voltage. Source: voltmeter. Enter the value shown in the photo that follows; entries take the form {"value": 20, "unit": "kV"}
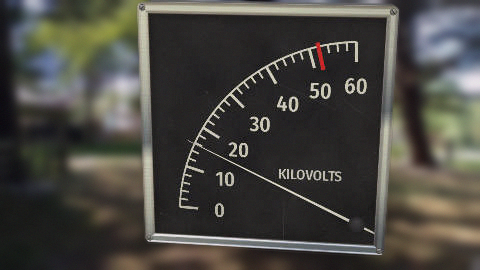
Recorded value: {"value": 16, "unit": "kV"}
